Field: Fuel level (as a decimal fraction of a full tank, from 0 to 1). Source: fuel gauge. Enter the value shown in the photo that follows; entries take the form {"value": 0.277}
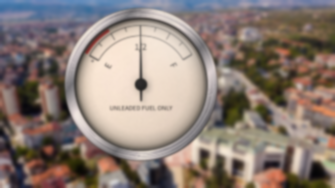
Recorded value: {"value": 0.5}
